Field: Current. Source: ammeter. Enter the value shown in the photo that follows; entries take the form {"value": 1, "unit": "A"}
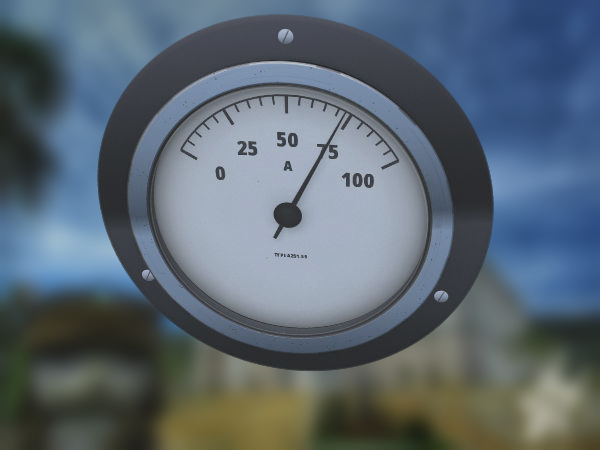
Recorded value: {"value": 72.5, "unit": "A"}
